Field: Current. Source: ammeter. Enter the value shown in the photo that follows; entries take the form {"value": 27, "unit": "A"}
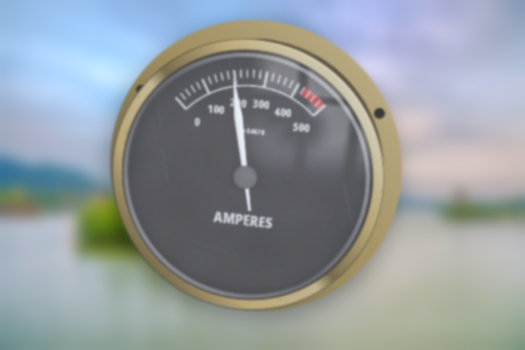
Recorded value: {"value": 200, "unit": "A"}
